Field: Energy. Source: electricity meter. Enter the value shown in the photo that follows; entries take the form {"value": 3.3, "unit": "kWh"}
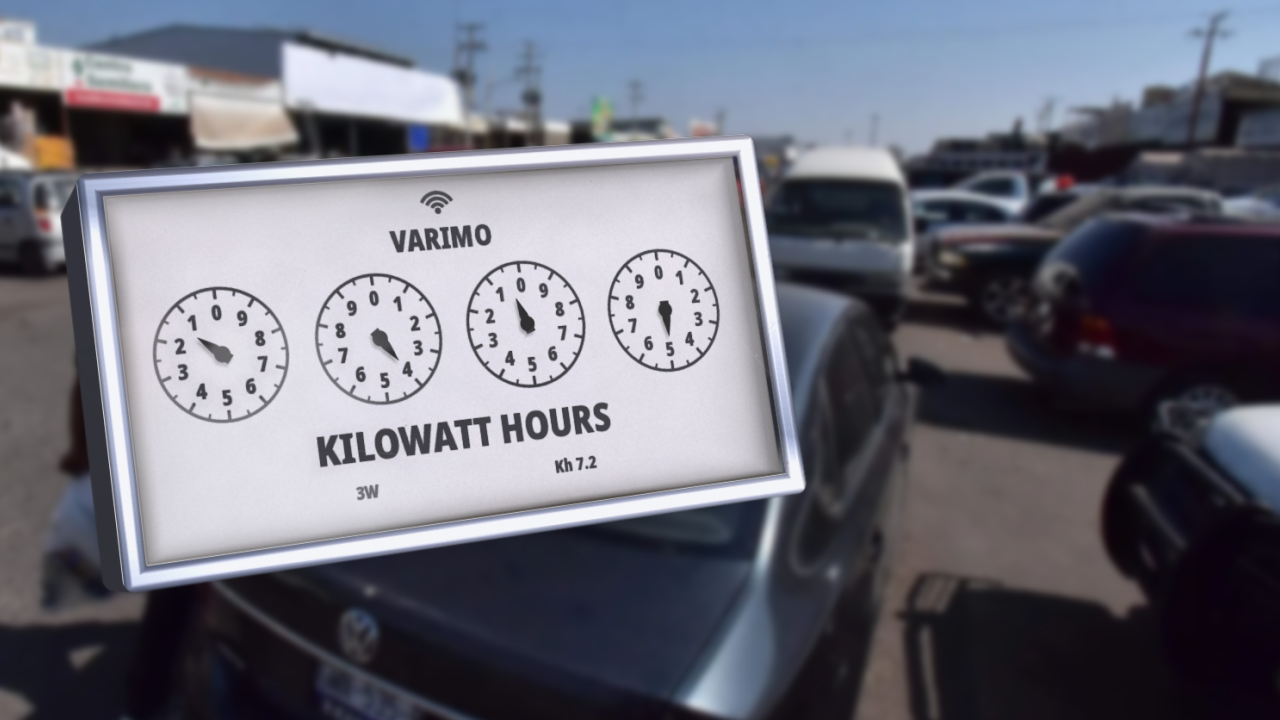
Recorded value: {"value": 1405, "unit": "kWh"}
